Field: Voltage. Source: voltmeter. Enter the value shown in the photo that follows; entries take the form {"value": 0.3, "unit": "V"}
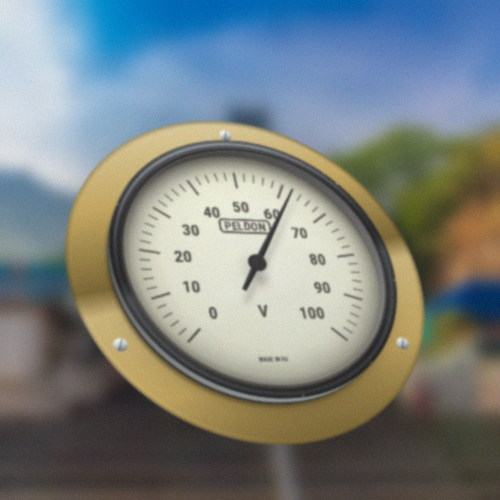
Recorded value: {"value": 62, "unit": "V"}
